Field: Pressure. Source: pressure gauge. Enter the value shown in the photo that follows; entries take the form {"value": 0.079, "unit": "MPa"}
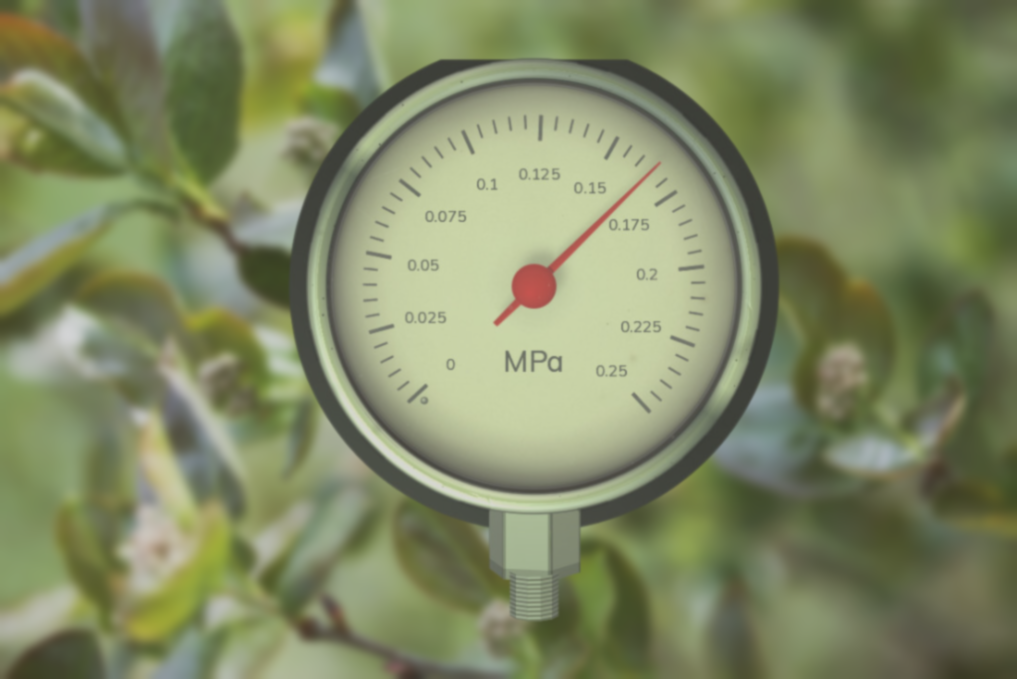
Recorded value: {"value": 0.165, "unit": "MPa"}
